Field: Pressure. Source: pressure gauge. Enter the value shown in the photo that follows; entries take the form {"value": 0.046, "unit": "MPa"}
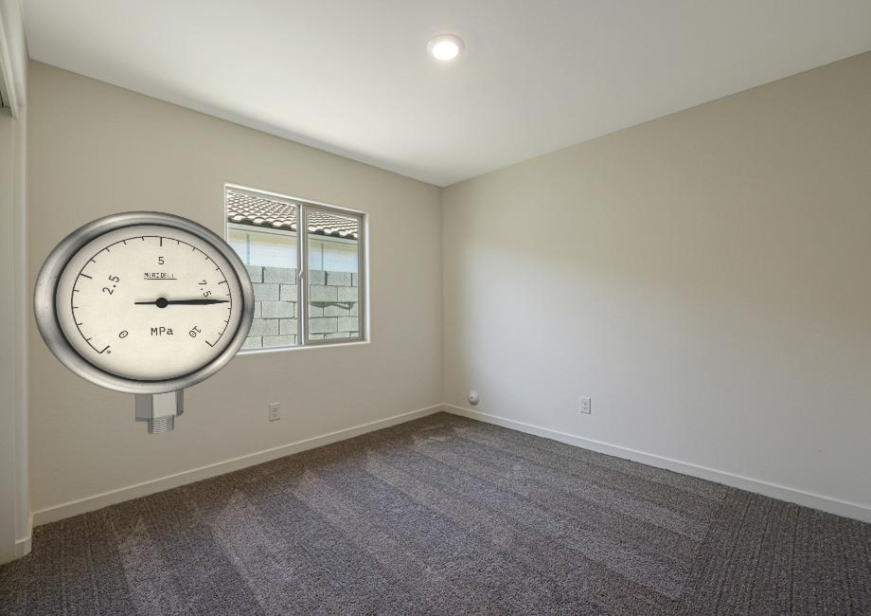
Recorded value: {"value": 8.25, "unit": "MPa"}
